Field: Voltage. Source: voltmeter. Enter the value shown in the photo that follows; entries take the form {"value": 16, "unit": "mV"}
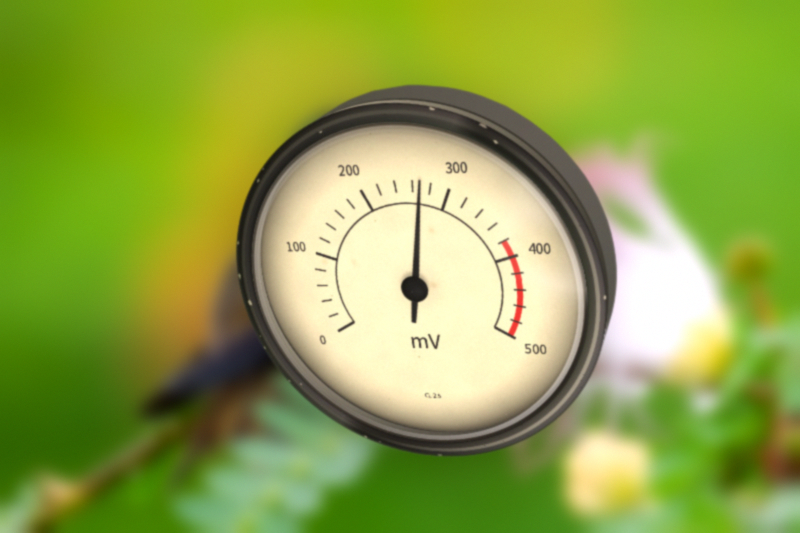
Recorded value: {"value": 270, "unit": "mV"}
